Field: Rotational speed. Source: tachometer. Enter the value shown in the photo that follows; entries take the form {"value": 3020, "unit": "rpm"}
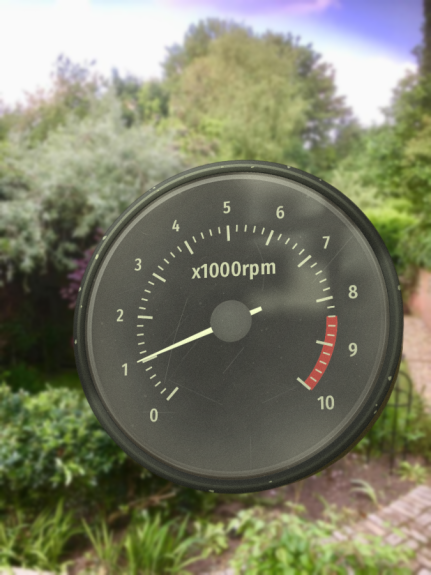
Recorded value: {"value": 1000, "unit": "rpm"}
